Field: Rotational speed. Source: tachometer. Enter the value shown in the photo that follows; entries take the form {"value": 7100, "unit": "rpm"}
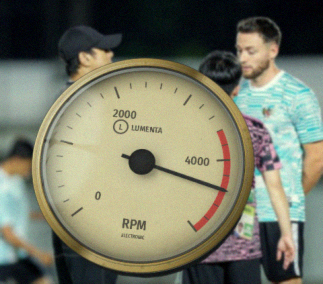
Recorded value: {"value": 4400, "unit": "rpm"}
